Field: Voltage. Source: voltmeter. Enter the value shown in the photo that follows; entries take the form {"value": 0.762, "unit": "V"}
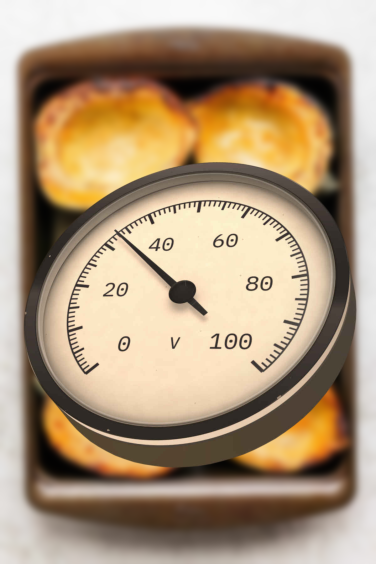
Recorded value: {"value": 33, "unit": "V"}
